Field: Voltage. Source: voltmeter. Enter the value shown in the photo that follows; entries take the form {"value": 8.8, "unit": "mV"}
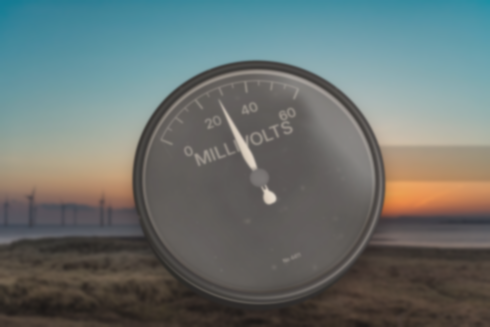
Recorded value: {"value": 27.5, "unit": "mV"}
